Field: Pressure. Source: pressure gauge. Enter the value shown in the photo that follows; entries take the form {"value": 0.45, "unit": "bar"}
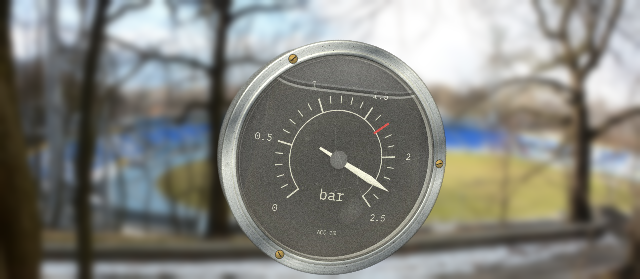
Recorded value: {"value": 2.3, "unit": "bar"}
